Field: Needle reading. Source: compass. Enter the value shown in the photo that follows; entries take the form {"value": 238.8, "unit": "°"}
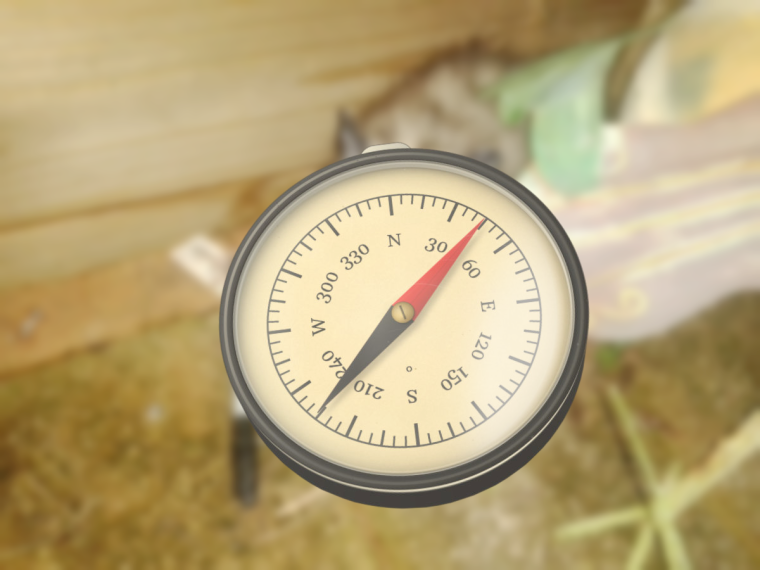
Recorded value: {"value": 45, "unit": "°"}
